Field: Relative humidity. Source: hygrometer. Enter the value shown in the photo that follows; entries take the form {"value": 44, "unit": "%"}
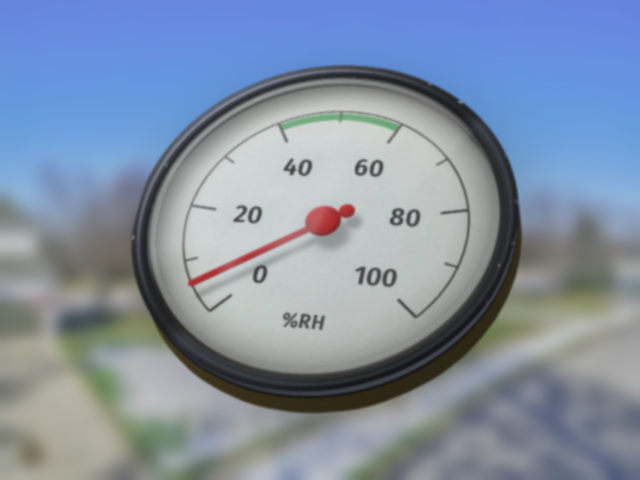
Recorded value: {"value": 5, "unit": "%"}
